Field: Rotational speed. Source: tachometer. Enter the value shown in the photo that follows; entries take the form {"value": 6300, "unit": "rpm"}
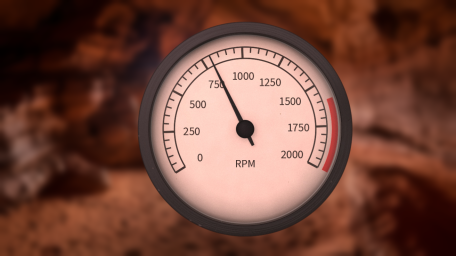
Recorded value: {"value": 800, "unit": "rpm"}
